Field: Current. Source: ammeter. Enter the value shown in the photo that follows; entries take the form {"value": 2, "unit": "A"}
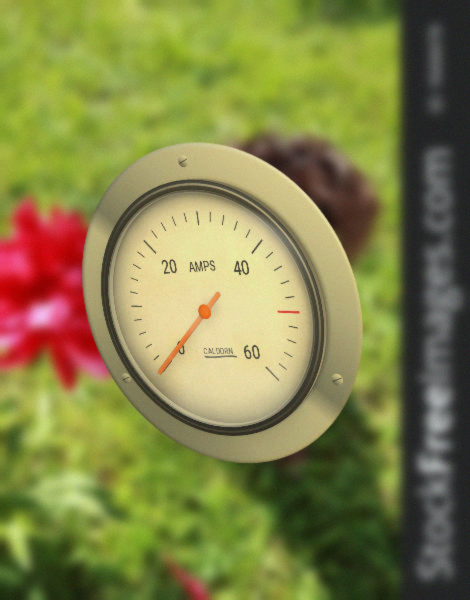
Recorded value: {"value": 0, "unit": "A"}
